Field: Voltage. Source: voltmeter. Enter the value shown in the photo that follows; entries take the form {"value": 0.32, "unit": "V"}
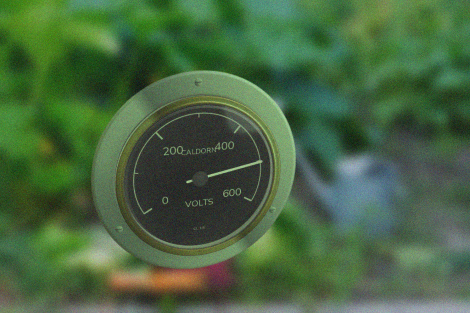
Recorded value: {"value": 500, "unit": "V"}
